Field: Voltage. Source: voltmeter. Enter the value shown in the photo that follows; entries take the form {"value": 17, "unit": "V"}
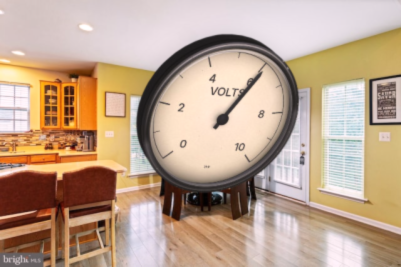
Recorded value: {"value": 6, "unit": "V"}
